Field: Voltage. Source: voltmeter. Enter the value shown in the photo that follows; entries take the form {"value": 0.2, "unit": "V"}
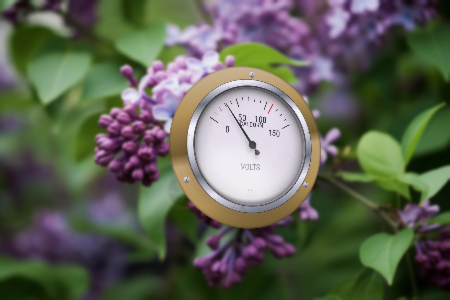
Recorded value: {"value": 30, "unit": "V"}
